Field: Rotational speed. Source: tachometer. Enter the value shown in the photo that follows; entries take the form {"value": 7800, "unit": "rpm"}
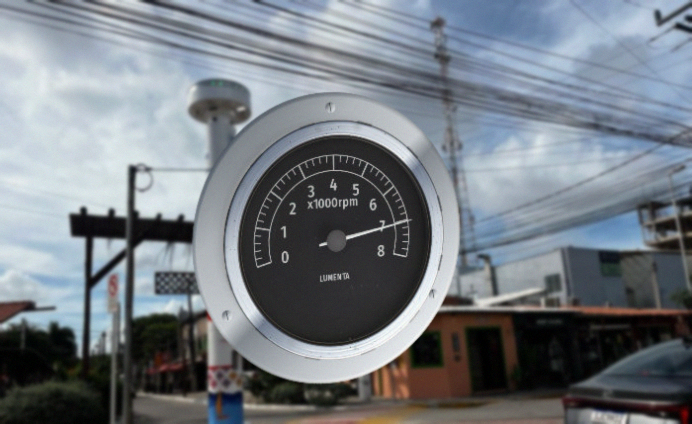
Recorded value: {"value": 7000, "unit": "rpm"}
